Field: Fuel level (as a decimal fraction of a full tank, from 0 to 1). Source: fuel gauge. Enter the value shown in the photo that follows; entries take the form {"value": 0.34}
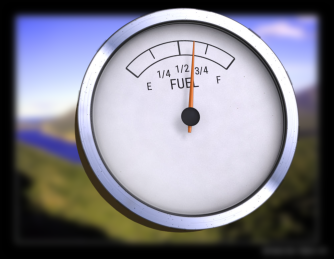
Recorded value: {"value": 0.625}
